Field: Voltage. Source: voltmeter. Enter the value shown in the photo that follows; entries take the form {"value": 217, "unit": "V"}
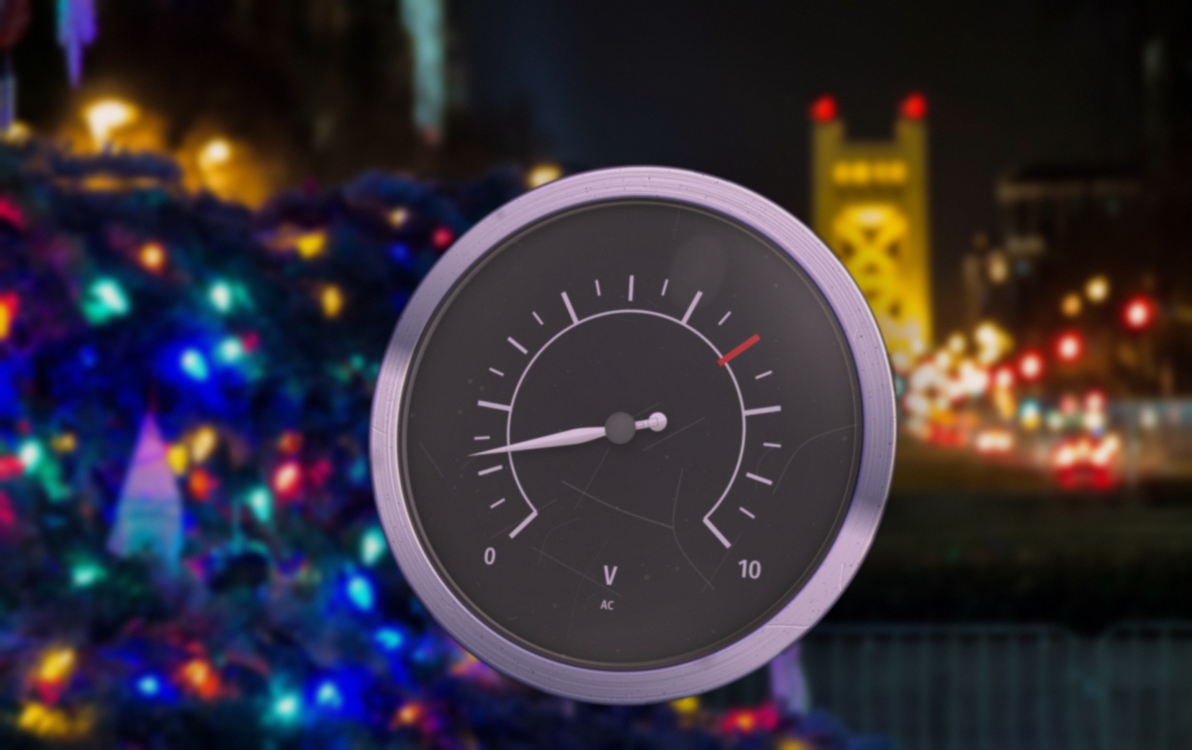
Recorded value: {"value": 1.25, "unit": "V"}
